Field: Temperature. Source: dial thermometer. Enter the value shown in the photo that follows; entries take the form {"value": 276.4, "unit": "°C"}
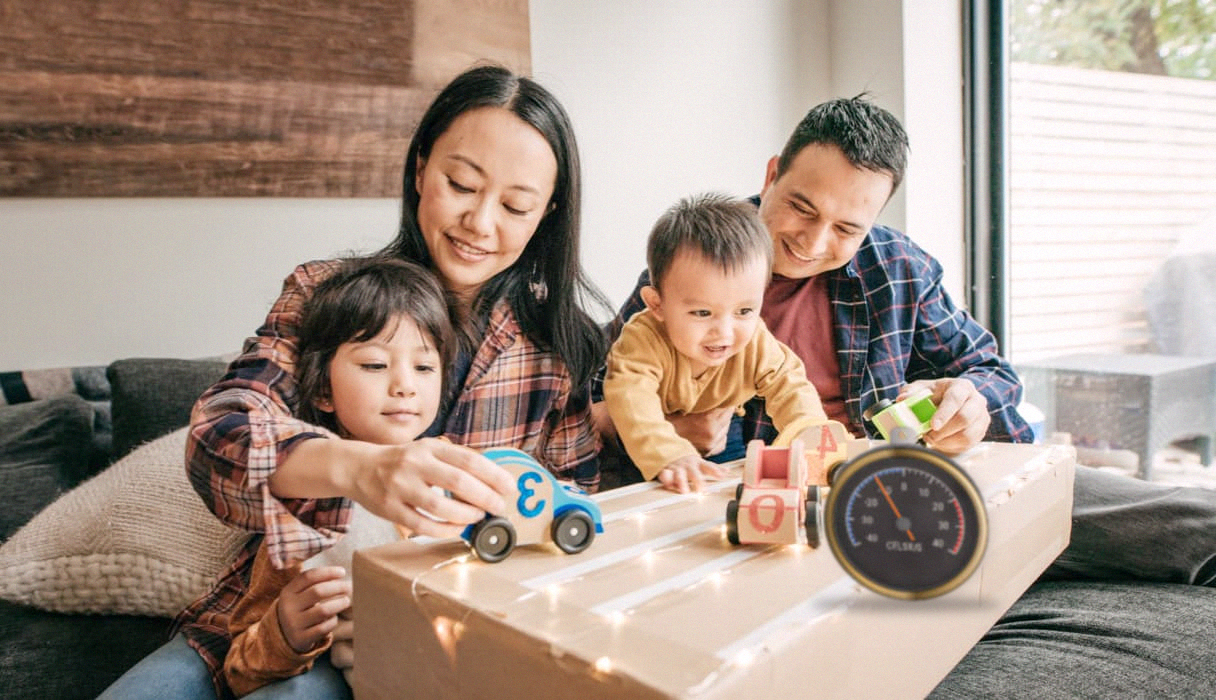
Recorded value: {"value": -10, "unit": "°C"}
